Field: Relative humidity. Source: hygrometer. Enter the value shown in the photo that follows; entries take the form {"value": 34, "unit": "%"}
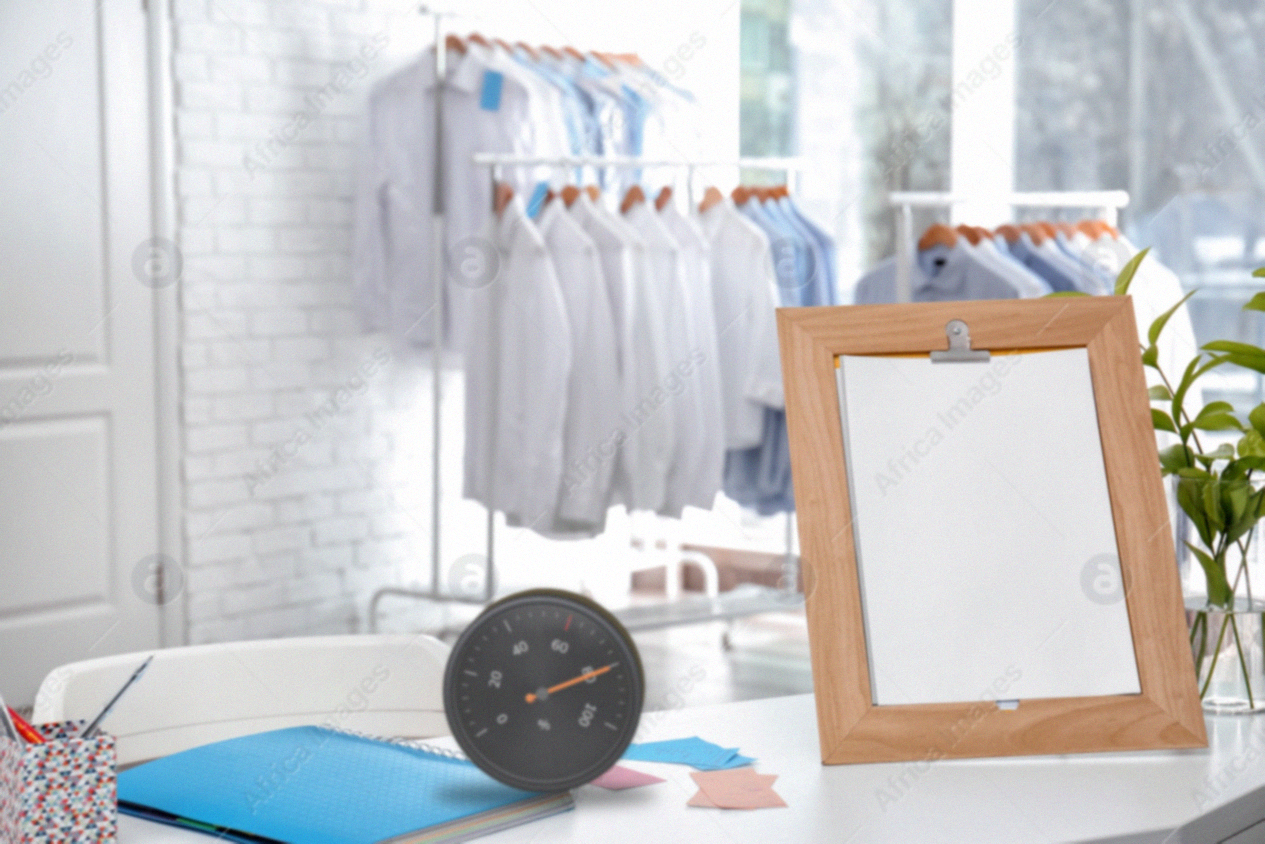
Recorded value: {"value": 80, "unit": "%"}
